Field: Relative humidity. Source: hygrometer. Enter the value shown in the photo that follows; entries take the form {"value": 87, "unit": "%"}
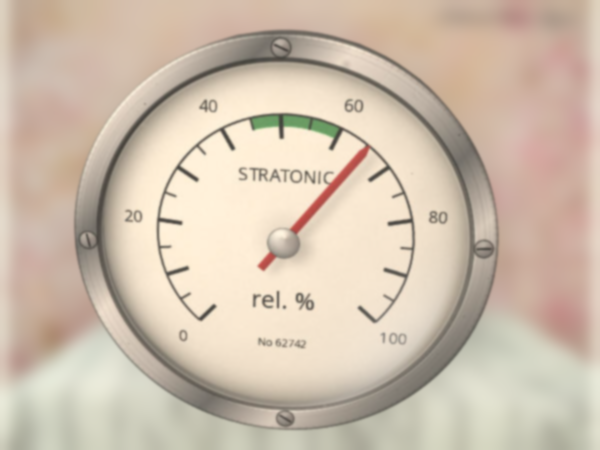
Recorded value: {"value": 65, "unit": "%"}
